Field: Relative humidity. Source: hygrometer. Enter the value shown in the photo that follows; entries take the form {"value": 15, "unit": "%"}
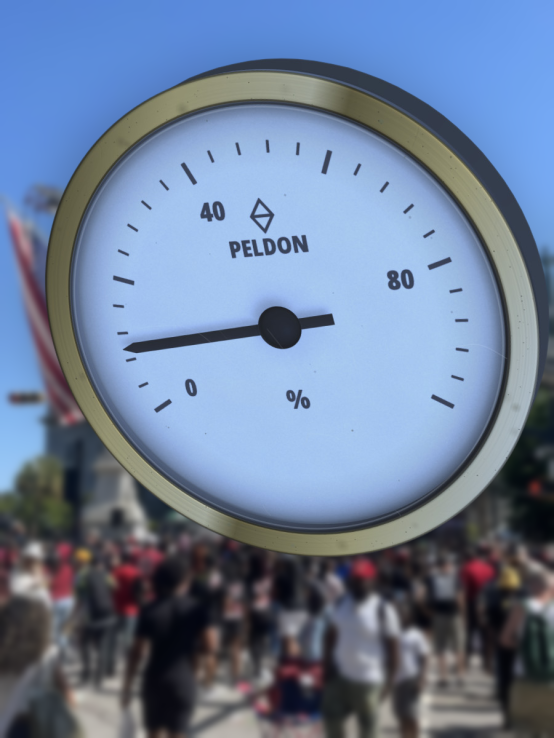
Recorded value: {"value": 10, "unit": "%"}
